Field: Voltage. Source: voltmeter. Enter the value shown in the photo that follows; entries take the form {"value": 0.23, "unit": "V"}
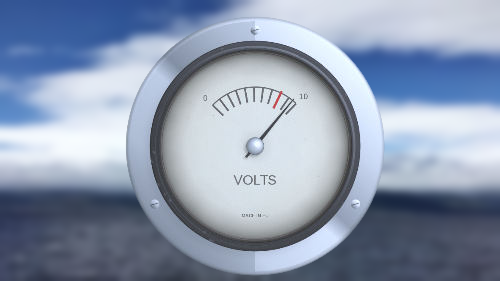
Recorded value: {"value": 9.5, "unit": "V"}
